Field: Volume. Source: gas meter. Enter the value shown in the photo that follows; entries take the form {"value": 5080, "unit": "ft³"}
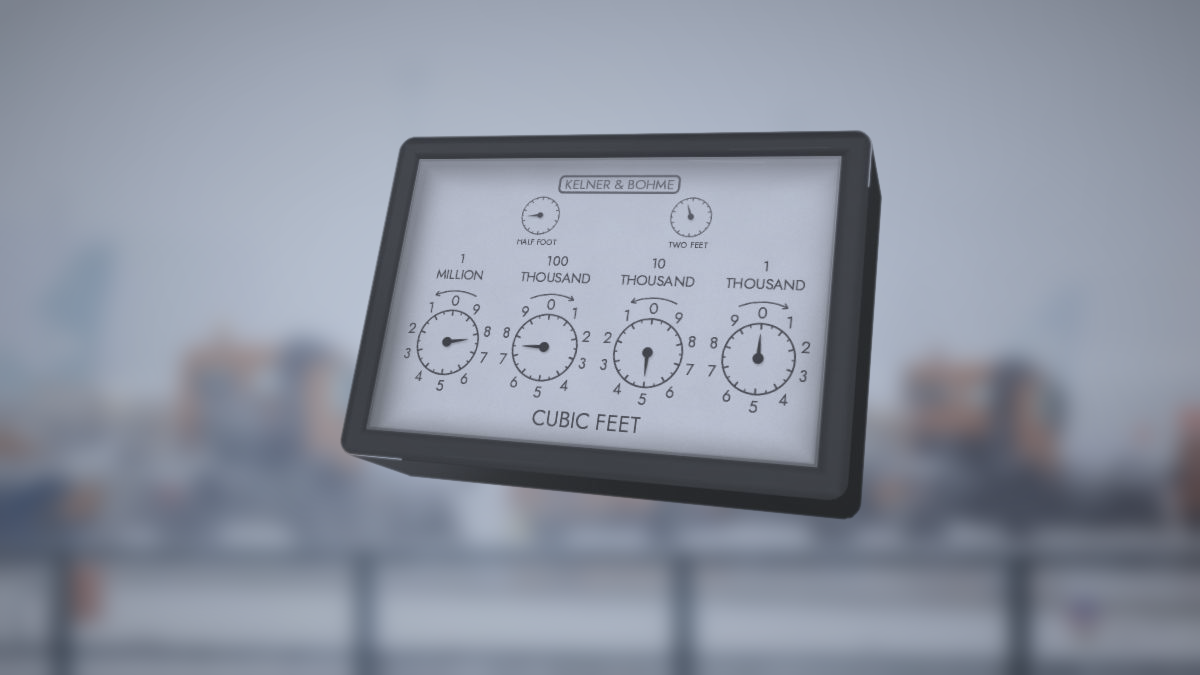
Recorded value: {"value": 775000, "unit": "ft³"}
